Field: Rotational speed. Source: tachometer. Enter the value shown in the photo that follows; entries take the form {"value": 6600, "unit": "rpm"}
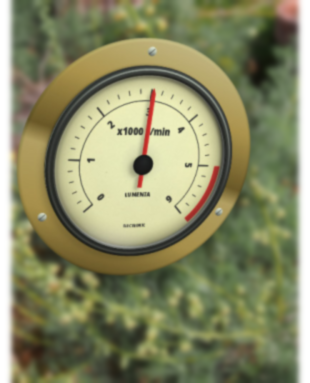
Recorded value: {"value": 3000, "unit": "rpm"}
